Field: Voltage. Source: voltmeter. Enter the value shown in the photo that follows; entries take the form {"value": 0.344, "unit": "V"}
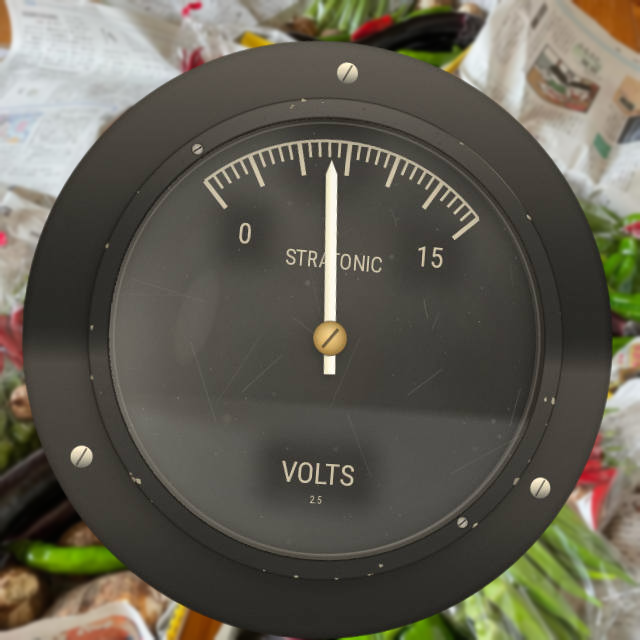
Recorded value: {"value": 6.5, "unit": "V"}
